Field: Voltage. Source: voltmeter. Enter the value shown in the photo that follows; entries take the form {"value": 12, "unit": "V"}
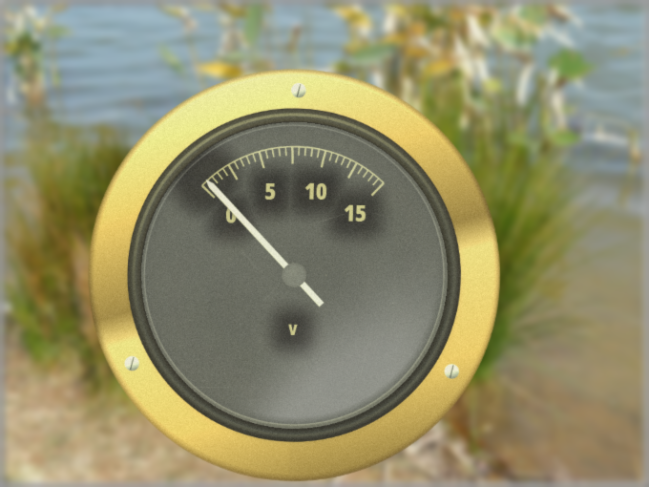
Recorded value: {"value": 0.5, "unit": "V"}
